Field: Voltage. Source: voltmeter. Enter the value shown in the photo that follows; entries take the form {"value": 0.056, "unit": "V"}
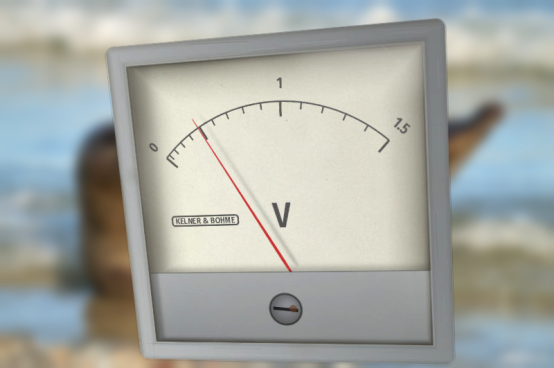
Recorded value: {"value": 0.5, "unit": "V"}
